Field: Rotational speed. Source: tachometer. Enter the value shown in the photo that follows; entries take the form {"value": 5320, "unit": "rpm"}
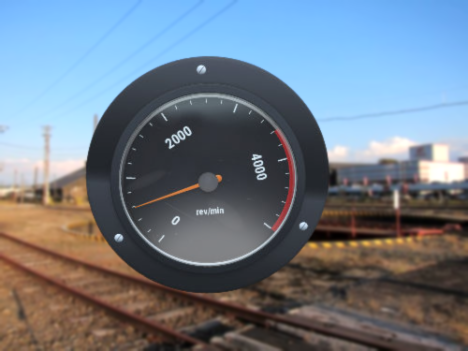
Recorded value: {"value": 600, "unit": "rpm"}
